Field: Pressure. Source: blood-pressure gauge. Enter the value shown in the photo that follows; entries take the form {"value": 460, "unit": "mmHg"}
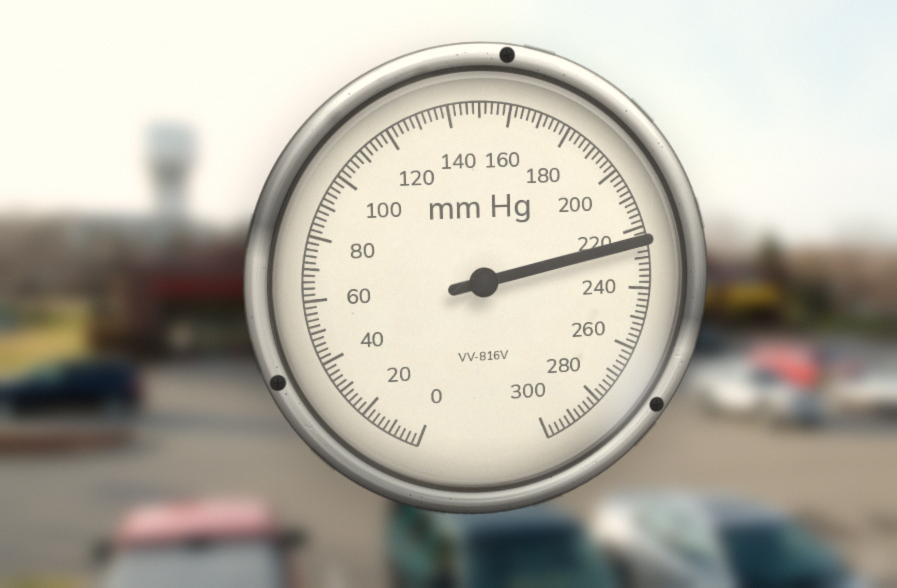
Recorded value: {"value": 224, "unit": "mmHg"}
